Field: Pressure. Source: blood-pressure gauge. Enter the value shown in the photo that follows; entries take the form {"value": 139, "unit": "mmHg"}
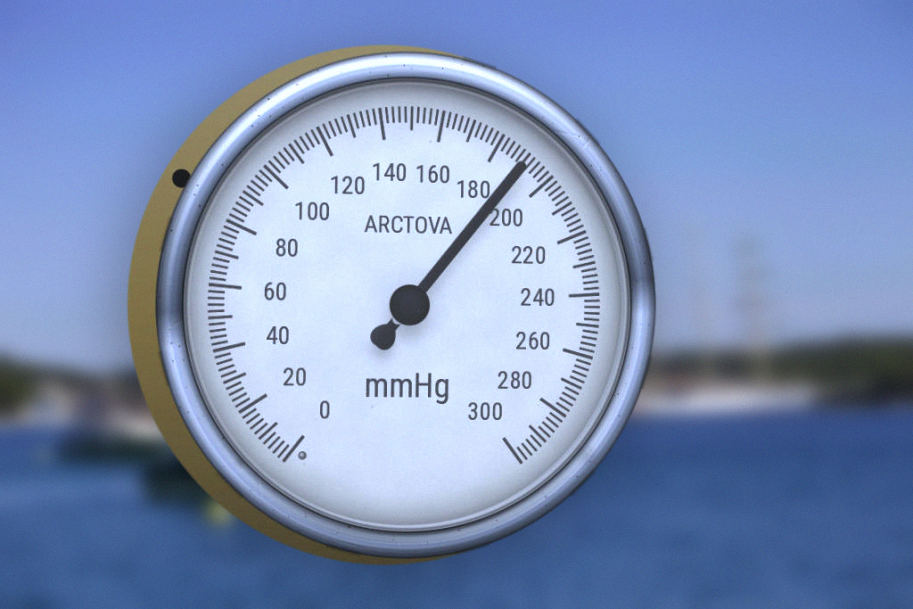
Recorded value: {"value": 190, "unit": "mmHg"}
